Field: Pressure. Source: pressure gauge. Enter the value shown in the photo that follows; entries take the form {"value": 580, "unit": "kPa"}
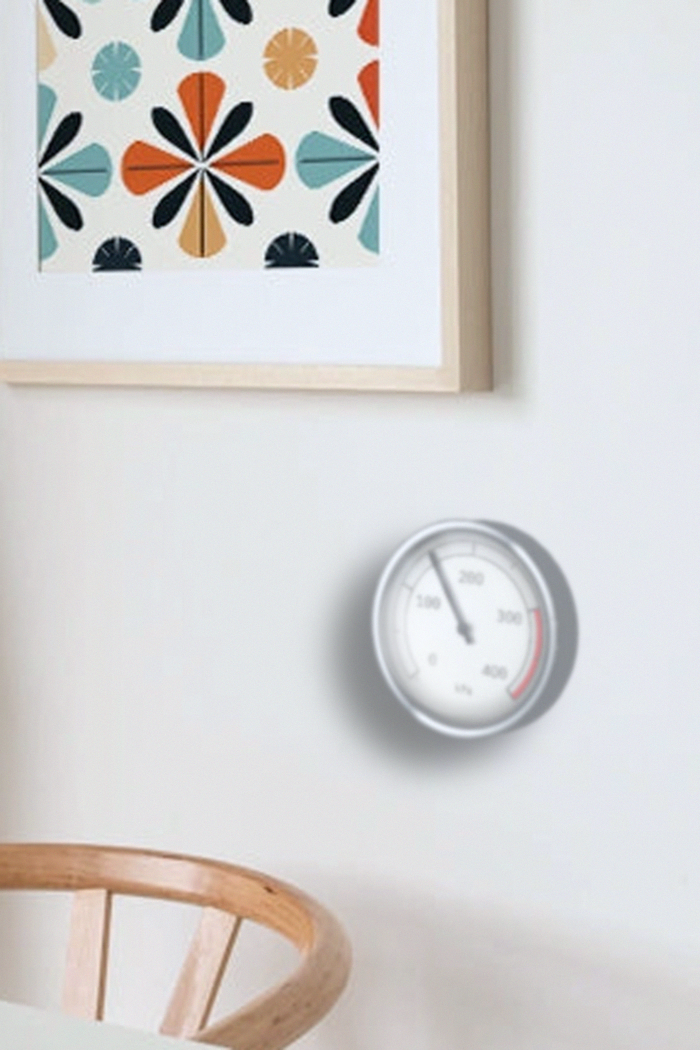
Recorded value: {"value": 150, "unit": "kPa"}
